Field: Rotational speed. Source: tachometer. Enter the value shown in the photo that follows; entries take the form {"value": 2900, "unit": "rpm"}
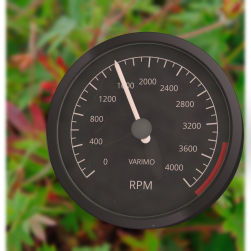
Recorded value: {"value": 1600, "unit": "rpm"}
